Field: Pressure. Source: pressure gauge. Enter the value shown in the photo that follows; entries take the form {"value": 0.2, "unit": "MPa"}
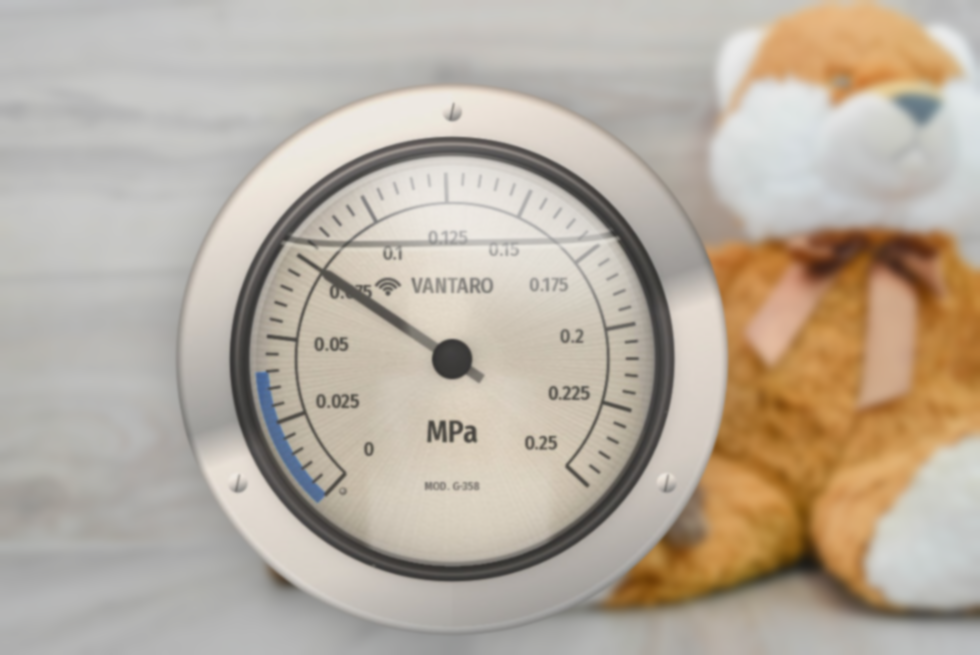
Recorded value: {"value": 0.075, "unit": "MPa"}
